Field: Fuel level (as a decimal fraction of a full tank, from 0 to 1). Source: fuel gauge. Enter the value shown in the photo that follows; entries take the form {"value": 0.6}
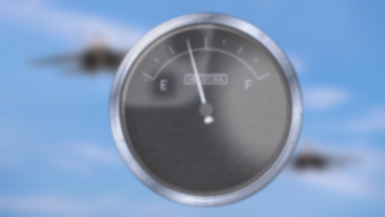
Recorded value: {"value": 0.375}
